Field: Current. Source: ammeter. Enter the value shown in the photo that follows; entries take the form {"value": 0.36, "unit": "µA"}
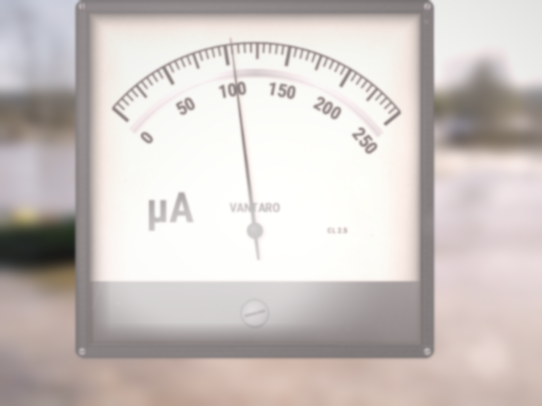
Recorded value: {"value": 105, "unit": "µA"}
